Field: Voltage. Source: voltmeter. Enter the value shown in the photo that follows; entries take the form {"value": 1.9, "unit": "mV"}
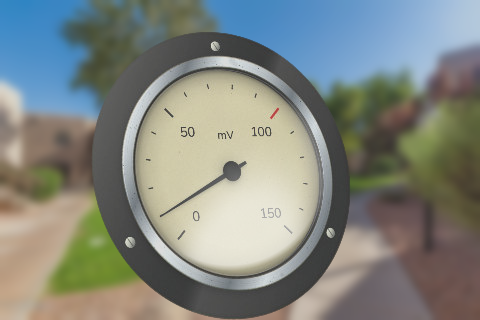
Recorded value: {"value": 10, "unit": "mV"}
